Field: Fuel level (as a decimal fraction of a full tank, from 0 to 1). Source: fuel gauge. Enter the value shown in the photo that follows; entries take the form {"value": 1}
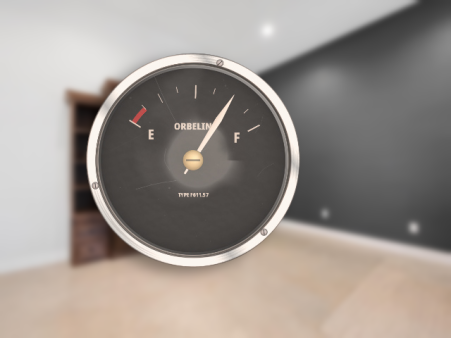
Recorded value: {"value": 0.75}
